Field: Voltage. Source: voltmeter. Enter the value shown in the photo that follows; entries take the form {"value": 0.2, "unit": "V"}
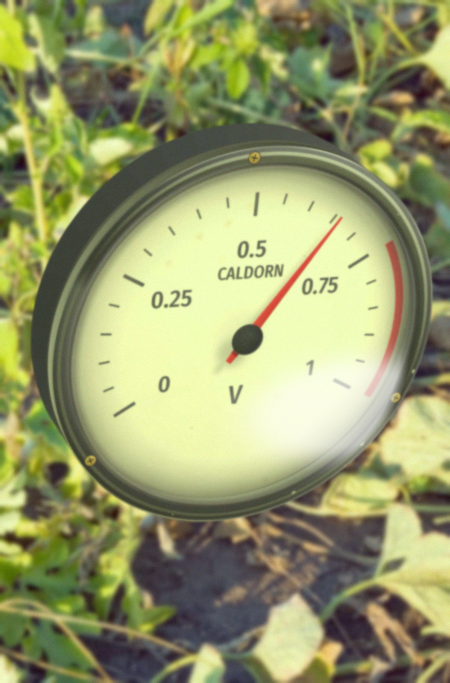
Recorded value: {"value": 0.65, "unit": "V"}
